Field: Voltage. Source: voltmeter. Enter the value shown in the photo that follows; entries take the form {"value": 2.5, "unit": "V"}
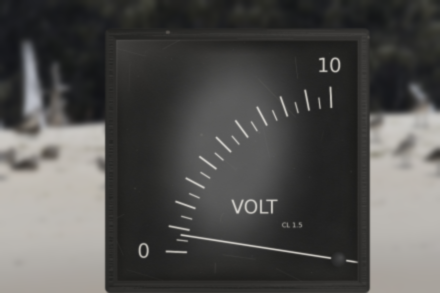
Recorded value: {"value": 0.75, "unit": "V"}
